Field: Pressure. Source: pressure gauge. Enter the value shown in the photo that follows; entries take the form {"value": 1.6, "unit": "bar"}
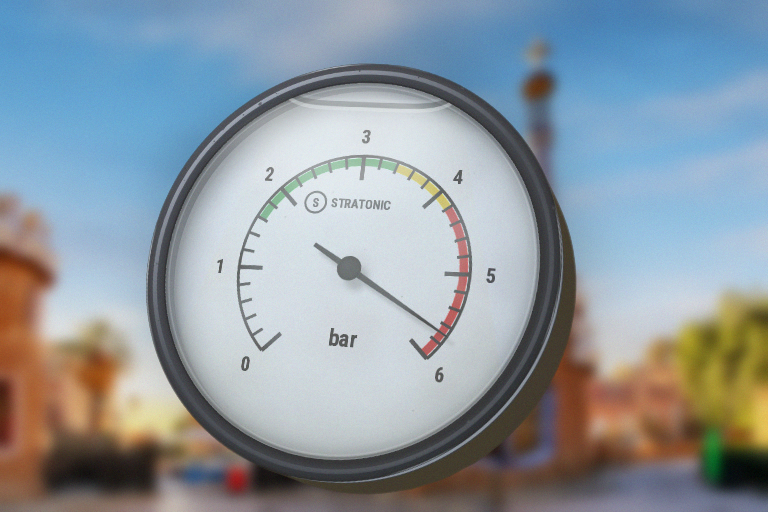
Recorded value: {"value": 5.7, "unit": "bar"}
